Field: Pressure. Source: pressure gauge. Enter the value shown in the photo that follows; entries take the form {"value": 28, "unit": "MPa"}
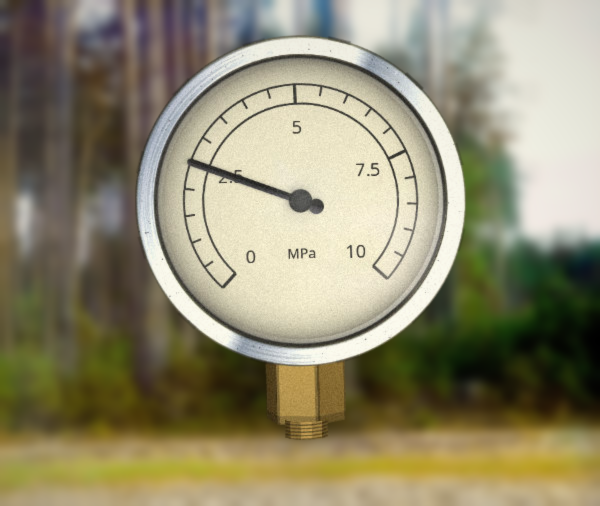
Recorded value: {"value": 2.5, "unit": "MPa"}
